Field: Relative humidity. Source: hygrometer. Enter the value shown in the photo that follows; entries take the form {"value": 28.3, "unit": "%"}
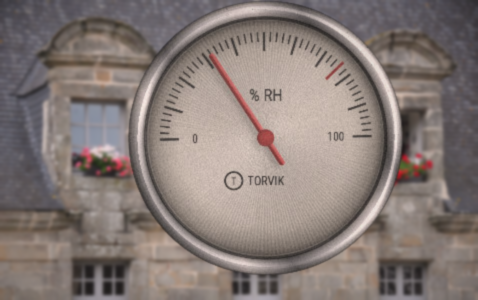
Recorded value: {"value": 32, "unit": "%"}
